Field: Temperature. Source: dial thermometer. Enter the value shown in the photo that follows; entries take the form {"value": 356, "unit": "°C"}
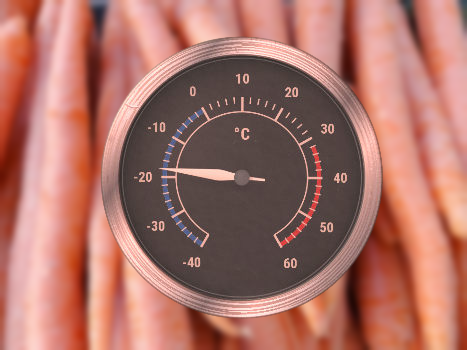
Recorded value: {"value": -18, "unit": "°C"}
